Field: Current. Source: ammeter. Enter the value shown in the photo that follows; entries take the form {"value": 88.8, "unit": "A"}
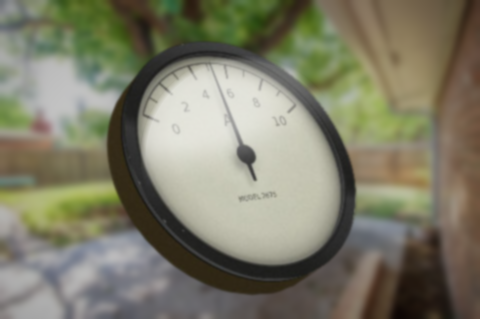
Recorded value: {"value": 5, "unit": "A"}
